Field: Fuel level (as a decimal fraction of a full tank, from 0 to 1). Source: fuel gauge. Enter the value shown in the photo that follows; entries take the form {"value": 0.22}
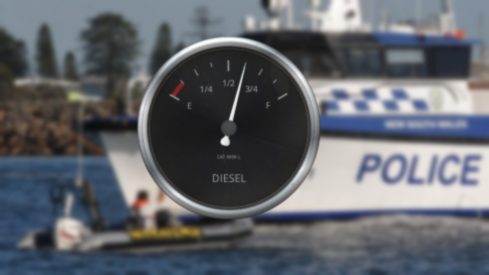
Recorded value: {"value": 0.625}
